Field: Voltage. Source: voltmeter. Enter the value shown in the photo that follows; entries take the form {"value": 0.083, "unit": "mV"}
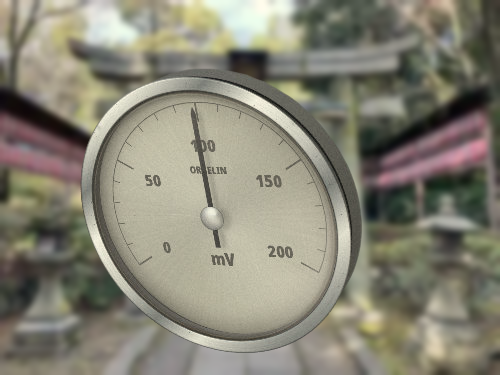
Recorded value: {"value": 100, "unit": "mV"}
